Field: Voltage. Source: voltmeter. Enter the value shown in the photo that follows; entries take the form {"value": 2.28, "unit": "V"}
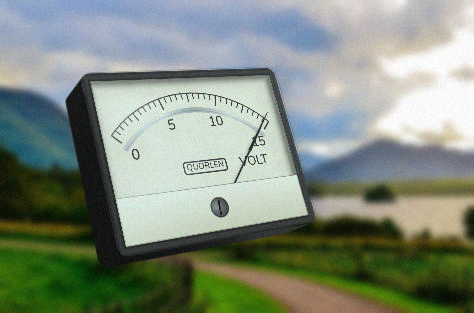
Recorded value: {"value": 14.5, "unit": "V"}
